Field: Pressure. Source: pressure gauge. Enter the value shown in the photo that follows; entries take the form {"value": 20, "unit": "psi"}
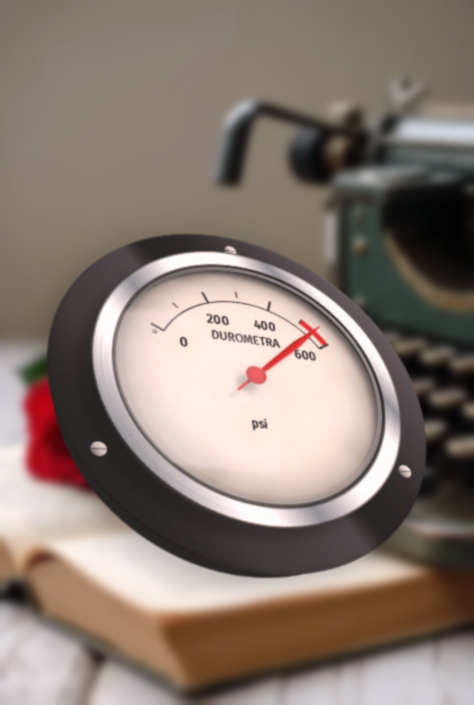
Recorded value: {"value": 550, "unit": "psi"}
